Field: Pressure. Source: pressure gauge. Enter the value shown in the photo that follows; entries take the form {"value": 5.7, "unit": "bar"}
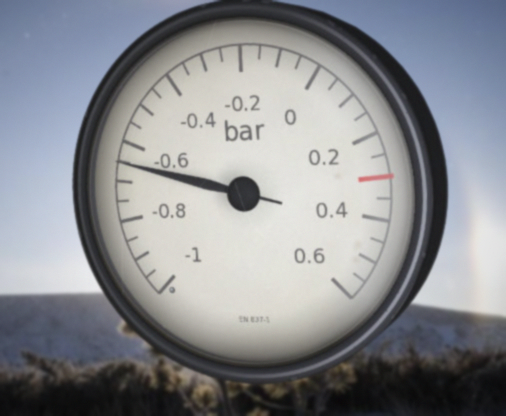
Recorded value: {"value": -0.65, "unit": "bar"}
